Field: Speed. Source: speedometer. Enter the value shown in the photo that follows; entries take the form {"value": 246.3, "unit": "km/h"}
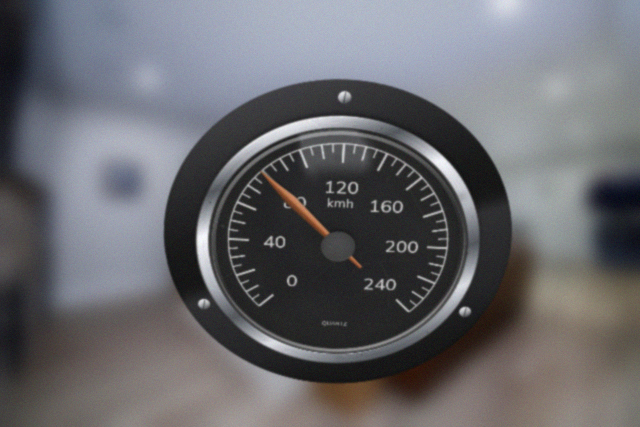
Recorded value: {"value": 80, "unit": "km/h"}
